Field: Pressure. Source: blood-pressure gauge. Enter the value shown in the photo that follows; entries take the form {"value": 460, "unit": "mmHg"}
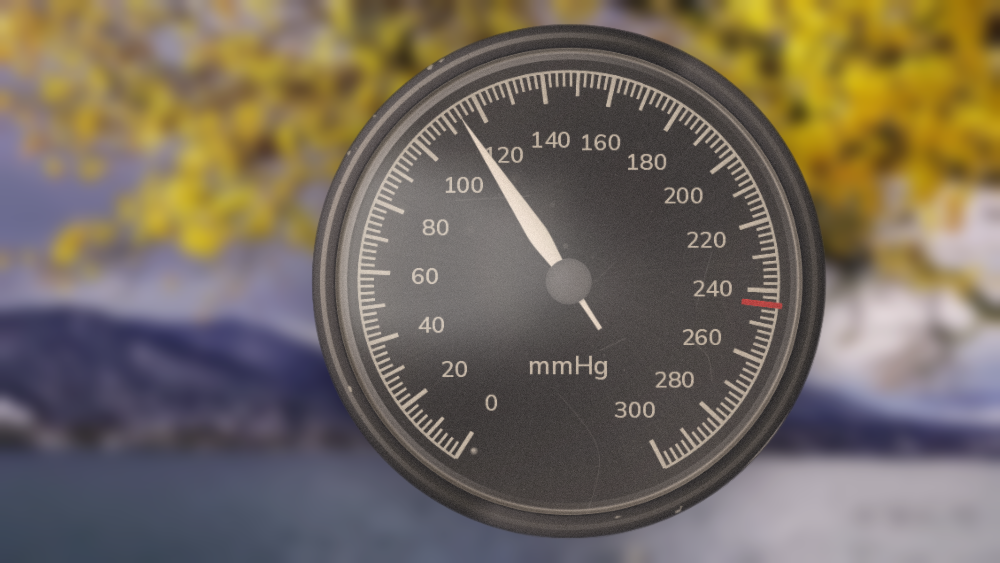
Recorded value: {"value": 114, "unit": "mmHg"}
